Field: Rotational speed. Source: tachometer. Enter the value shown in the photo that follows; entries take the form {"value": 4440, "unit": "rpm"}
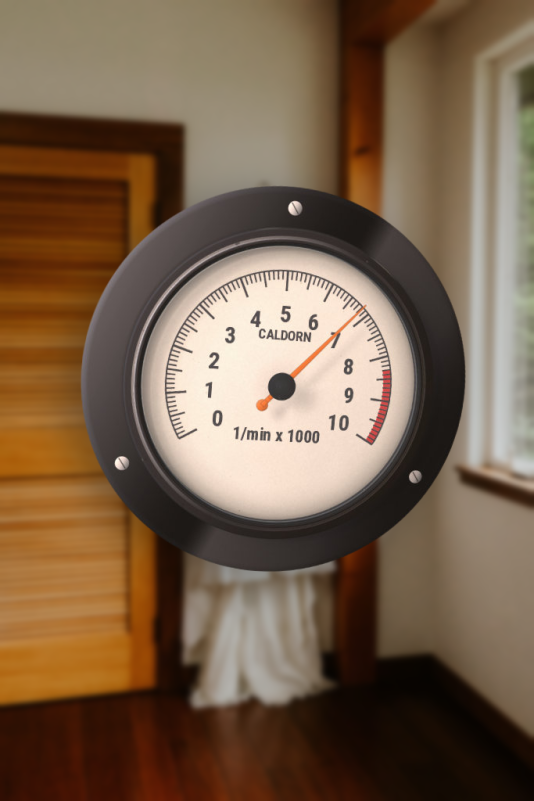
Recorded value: {"value": 6800, "unit": "rpm"}
